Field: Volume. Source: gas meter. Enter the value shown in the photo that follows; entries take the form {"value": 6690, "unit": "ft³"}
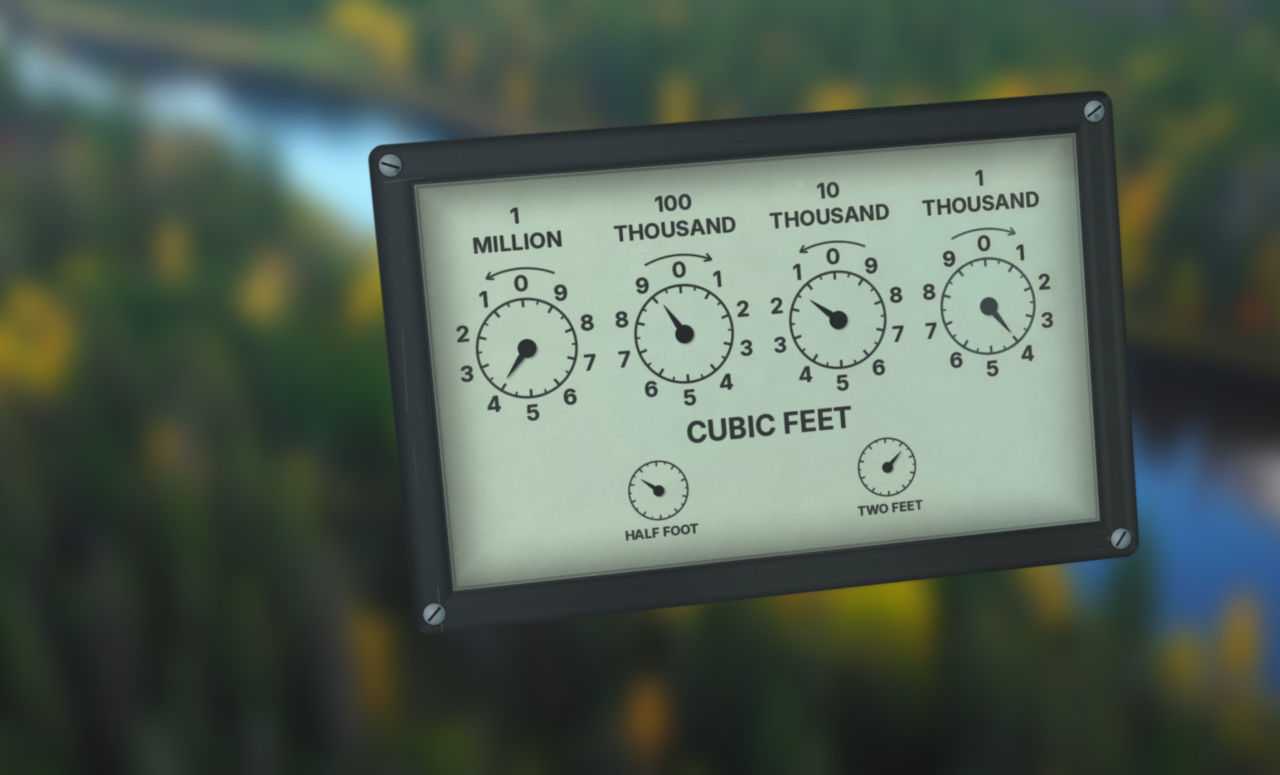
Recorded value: {"value": 391400, "unit": "ft³"}
